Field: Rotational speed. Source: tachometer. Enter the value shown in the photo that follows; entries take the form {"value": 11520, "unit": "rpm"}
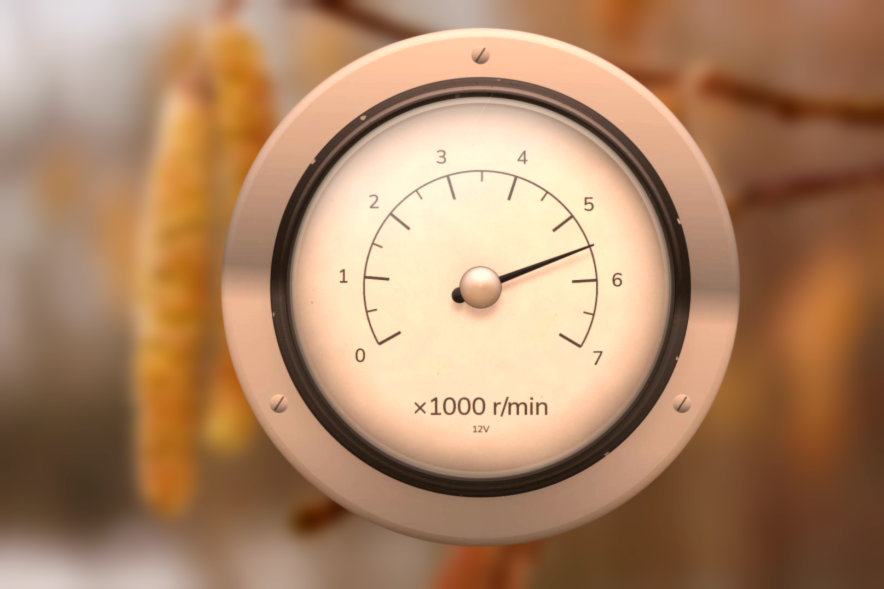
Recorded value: {"value": 5500, "unit": "rpm"}
